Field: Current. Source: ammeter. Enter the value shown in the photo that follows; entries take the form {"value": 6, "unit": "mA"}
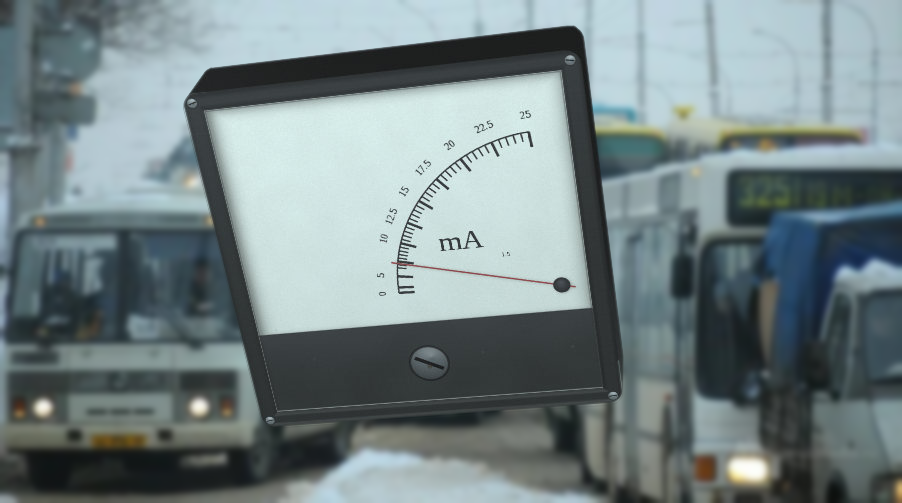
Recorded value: {"value": 7.5, "unit": "mA"}
